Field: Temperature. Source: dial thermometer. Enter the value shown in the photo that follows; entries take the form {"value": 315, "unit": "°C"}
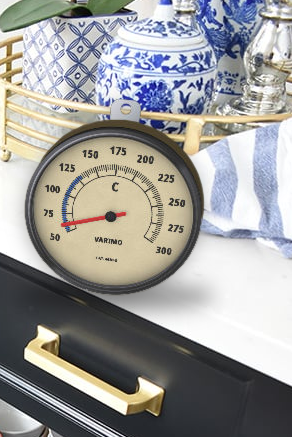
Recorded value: {"value": 62.5, "unit": "°C"}
